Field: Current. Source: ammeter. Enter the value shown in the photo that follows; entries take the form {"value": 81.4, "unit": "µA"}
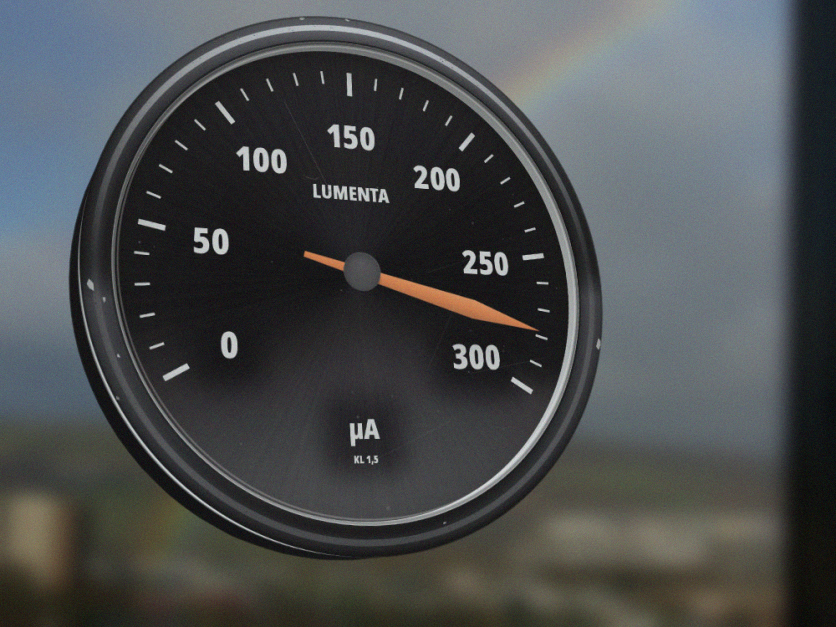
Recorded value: {"value": 280, "unit": "µA"}
